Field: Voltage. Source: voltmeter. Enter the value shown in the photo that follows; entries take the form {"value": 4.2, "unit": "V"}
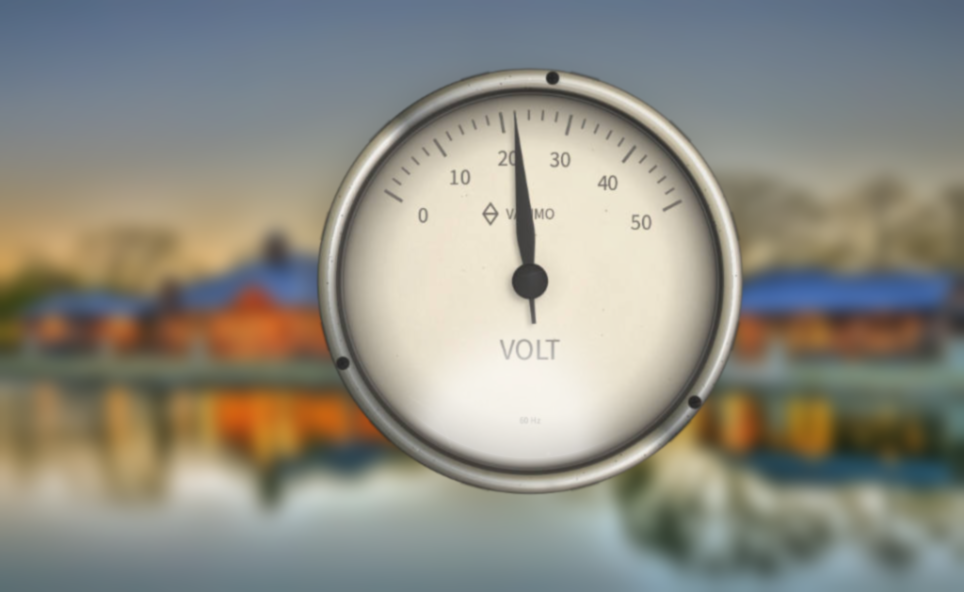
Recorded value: {"value": 22, "unit": "V"}
